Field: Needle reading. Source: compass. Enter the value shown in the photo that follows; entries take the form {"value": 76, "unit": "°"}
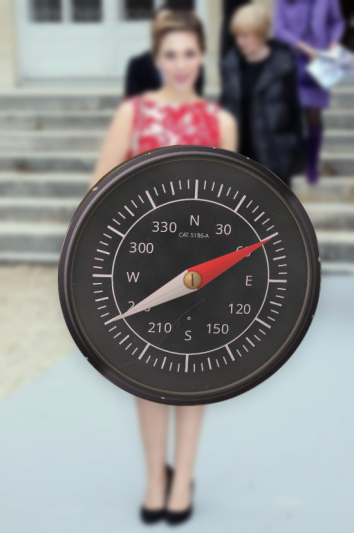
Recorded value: {"value": 60, "unit": "°"}
